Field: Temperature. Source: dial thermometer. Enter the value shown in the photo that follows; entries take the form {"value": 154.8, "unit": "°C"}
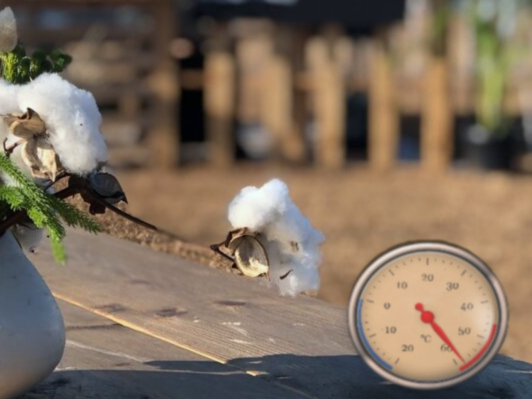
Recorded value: {"value": 58, "unit": "°C"}
